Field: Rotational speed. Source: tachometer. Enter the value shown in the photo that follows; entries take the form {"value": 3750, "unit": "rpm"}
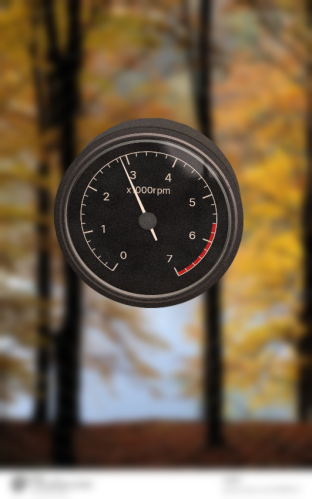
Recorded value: {"value": 2900, "unit": "rpm"}
